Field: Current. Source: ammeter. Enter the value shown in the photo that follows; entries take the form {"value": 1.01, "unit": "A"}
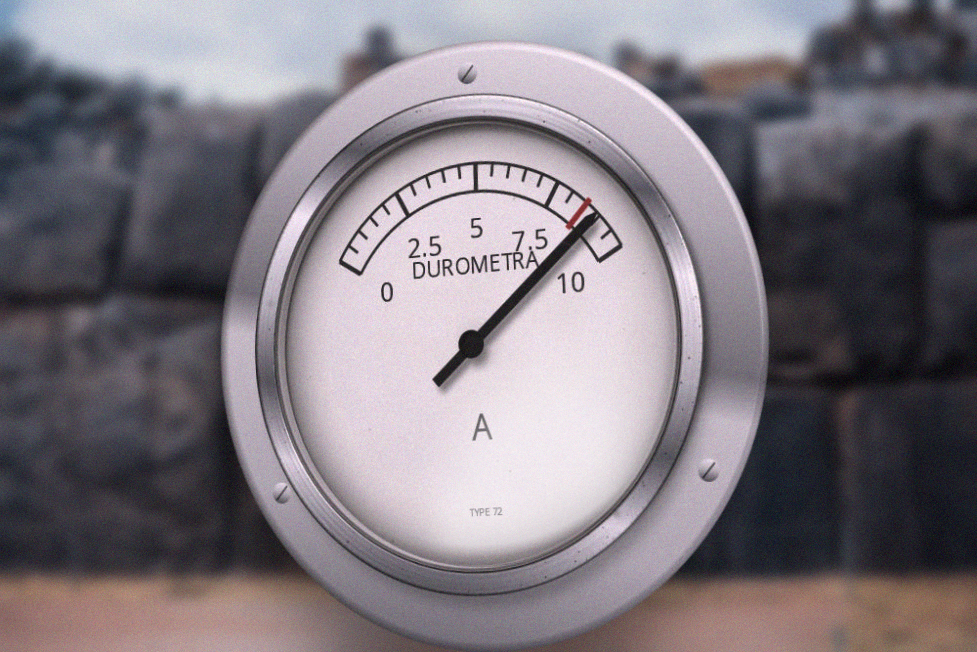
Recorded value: {"value": 9, "unit": "A"}
